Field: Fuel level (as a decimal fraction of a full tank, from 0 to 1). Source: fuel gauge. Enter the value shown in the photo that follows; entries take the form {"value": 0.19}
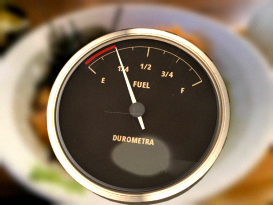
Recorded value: {"value": 0.25}
